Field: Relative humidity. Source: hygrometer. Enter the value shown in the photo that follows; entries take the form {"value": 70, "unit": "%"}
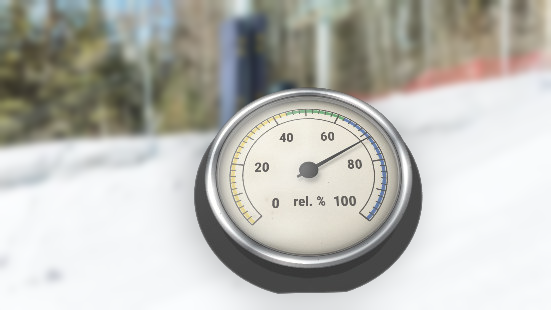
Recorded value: {"value": 72, "unit": "%"}
